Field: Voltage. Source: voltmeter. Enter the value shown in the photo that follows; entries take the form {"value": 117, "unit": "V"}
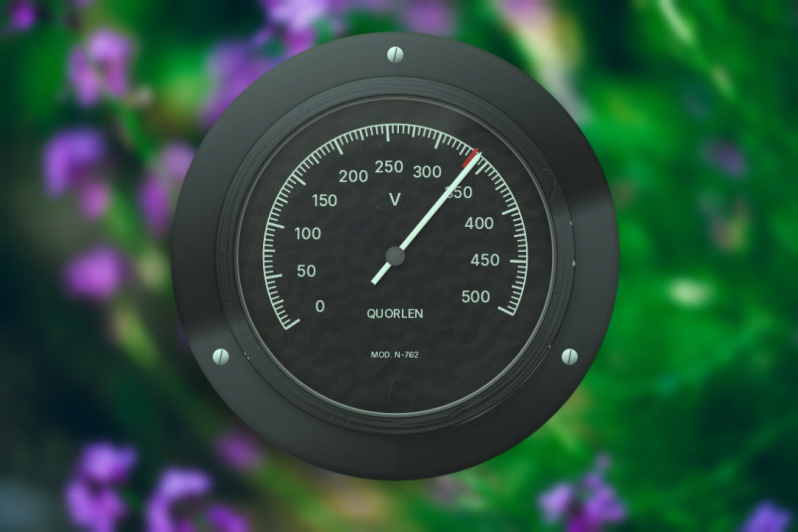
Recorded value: {"value": 340, "unit": "V"}
